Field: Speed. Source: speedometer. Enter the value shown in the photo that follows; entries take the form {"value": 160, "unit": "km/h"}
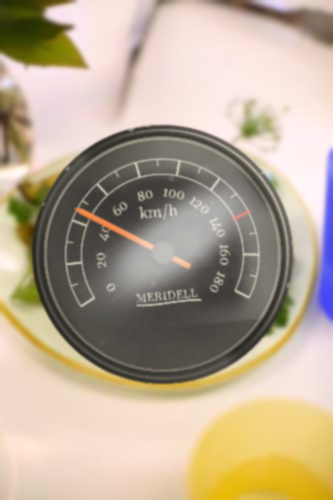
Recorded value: {"value": 45, "unit": "km/h"}
